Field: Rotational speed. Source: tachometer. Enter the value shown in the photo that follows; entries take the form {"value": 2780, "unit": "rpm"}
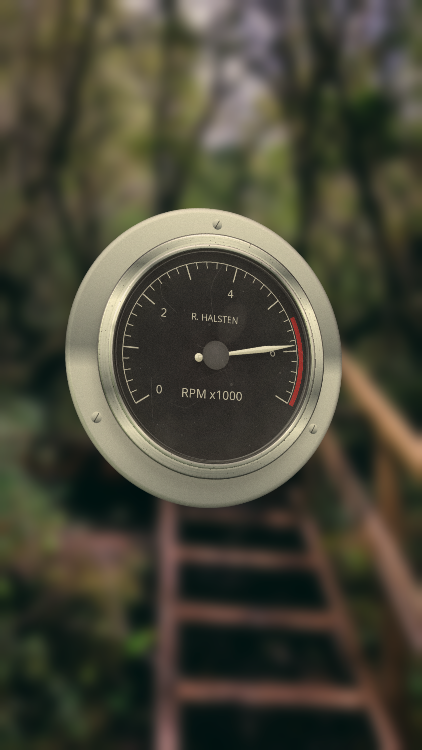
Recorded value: {"value": 5900, "unit": "rpm"}
